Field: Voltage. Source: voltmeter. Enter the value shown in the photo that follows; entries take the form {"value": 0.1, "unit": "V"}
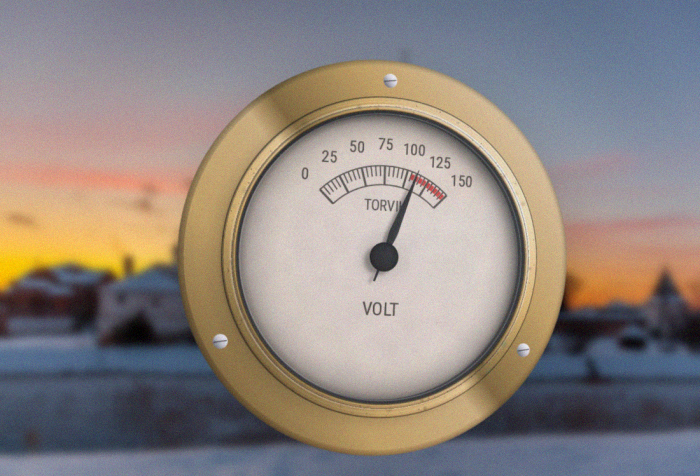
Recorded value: {"value": 110, "unit": "V"}
